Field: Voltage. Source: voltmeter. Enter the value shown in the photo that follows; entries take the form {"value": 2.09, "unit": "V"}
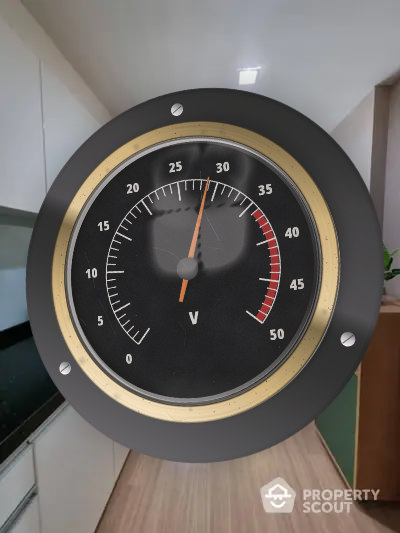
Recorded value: {"value": 29, "unit": "V"}
